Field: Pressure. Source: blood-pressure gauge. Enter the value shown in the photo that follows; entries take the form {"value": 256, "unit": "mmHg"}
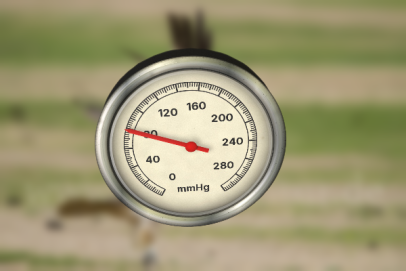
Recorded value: {"value": 80, "unit": "mmHg"}
